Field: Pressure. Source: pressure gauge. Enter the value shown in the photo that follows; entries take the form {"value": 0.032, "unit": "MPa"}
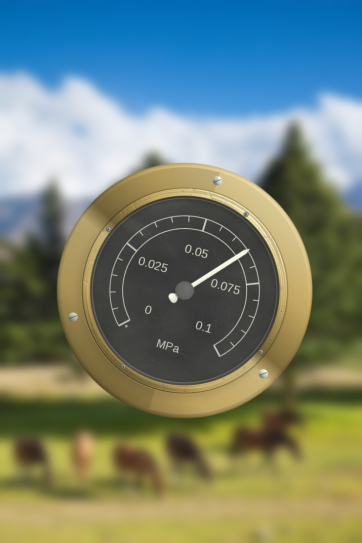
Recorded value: {"value": 0.065, "unit": "MPa"}
